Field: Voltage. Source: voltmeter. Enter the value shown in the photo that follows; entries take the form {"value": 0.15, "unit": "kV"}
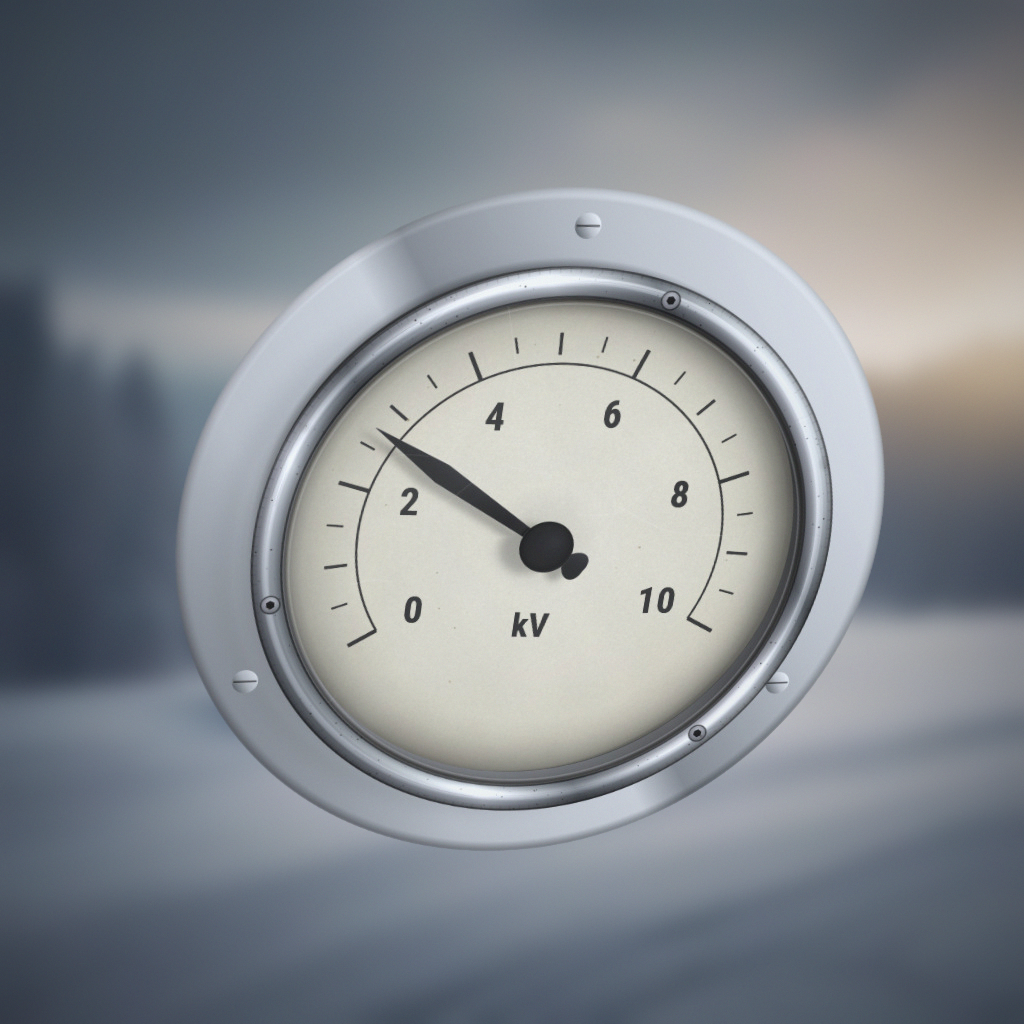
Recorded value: {"value": 2.75, "unit": "kV"}
